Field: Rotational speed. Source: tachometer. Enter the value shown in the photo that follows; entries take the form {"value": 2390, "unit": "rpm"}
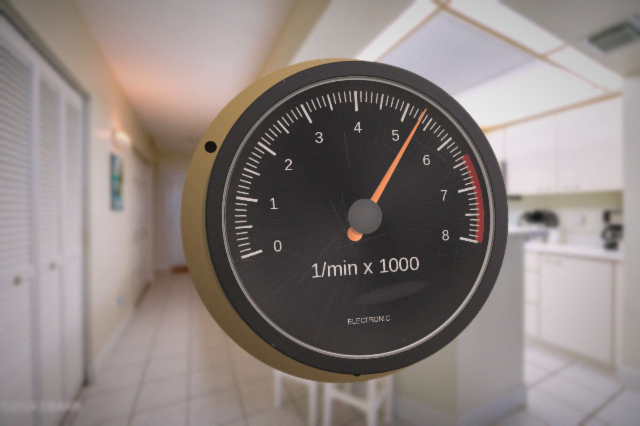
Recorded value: {"value": 5300, "unit": "rpm"}
